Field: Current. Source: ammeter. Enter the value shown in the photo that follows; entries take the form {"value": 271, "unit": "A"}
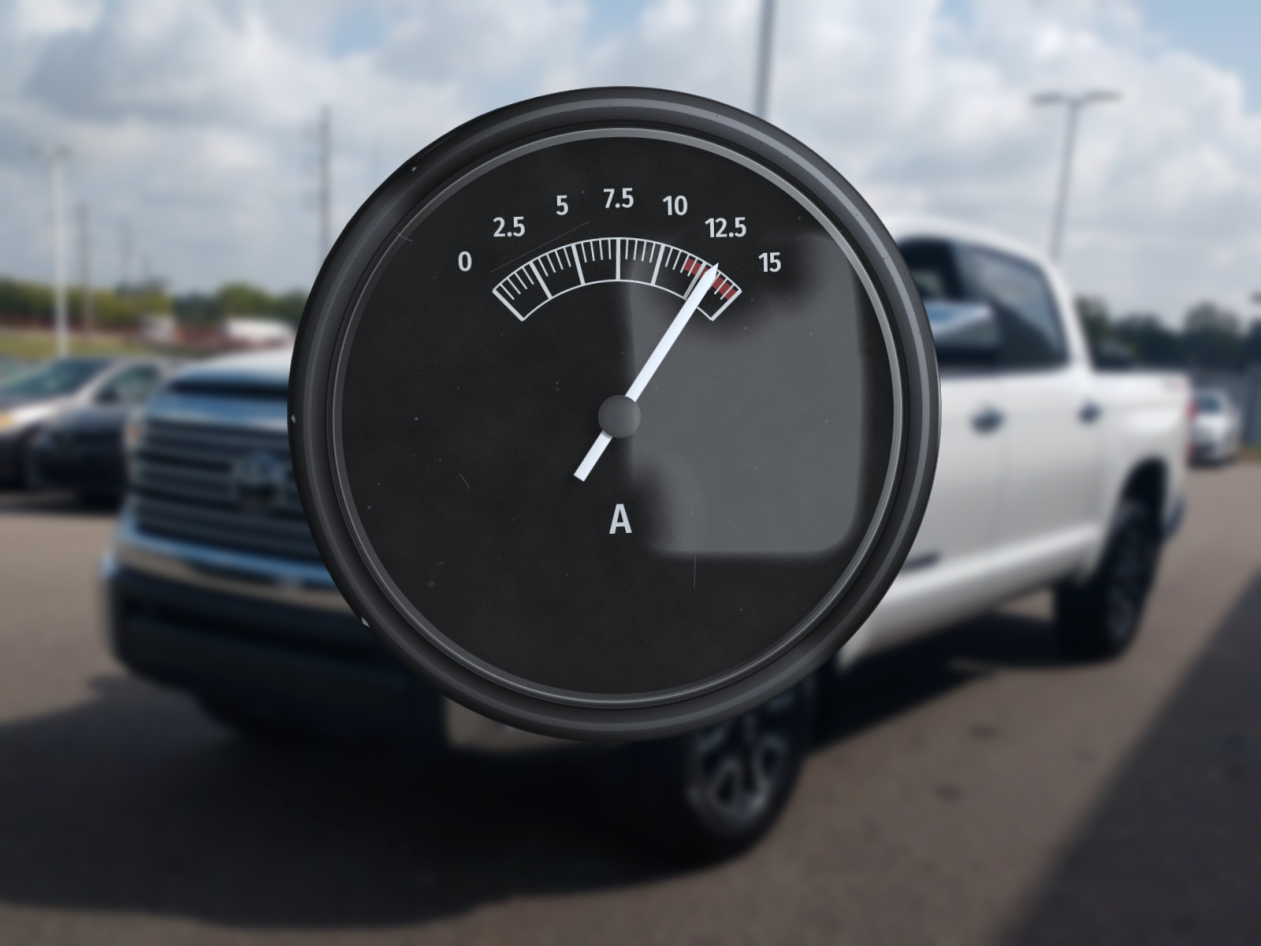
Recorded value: {"value": 13, "unit": "A"}
